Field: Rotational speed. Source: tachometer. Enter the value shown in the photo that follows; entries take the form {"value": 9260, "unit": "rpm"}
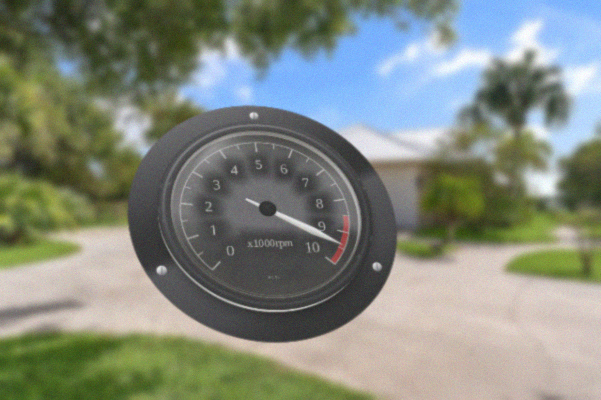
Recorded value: {"value": 9500, "unit": "rpm"}
